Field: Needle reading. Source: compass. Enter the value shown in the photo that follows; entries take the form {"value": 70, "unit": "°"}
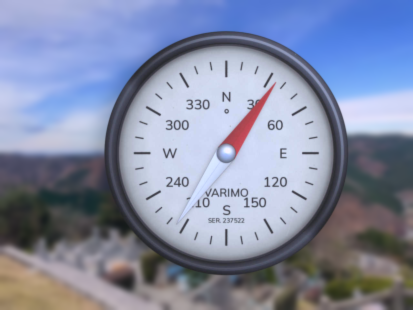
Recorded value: {"value": 35, "unit": "°"}
